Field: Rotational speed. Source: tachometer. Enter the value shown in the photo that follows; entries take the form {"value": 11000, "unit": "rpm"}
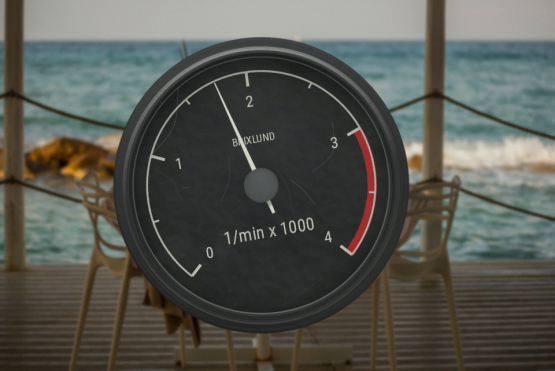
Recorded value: {"value": 1750, "unit": "rpm"}
